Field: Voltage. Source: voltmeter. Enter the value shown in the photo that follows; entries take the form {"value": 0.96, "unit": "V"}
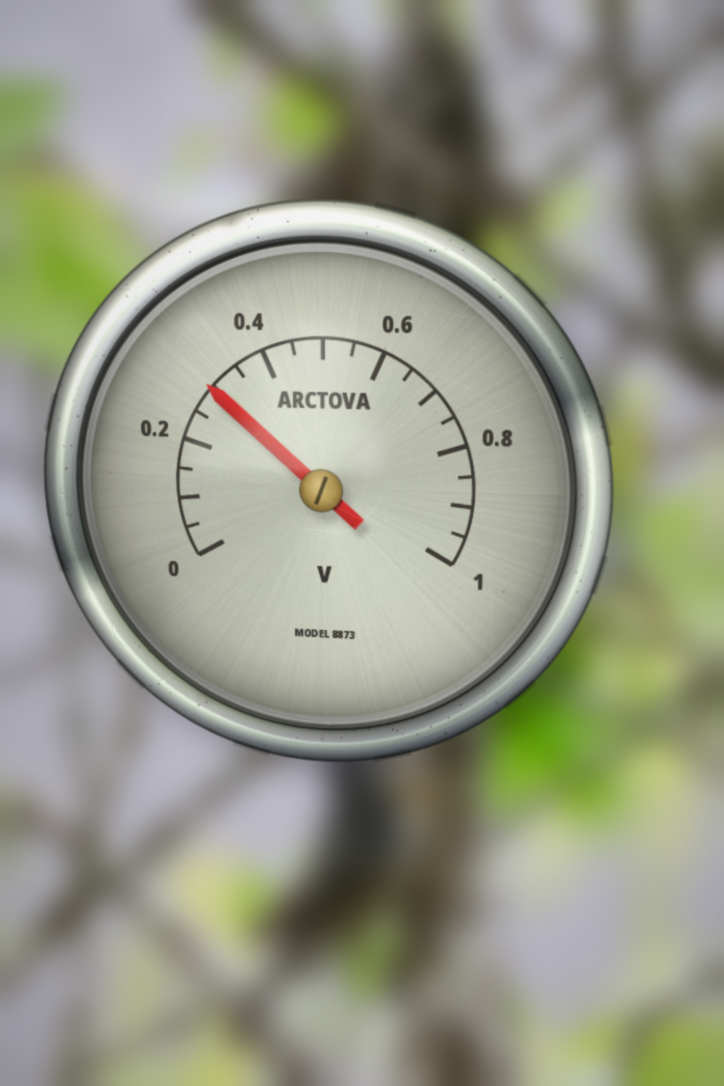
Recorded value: {"value": 0.3, "unit": "V"}
